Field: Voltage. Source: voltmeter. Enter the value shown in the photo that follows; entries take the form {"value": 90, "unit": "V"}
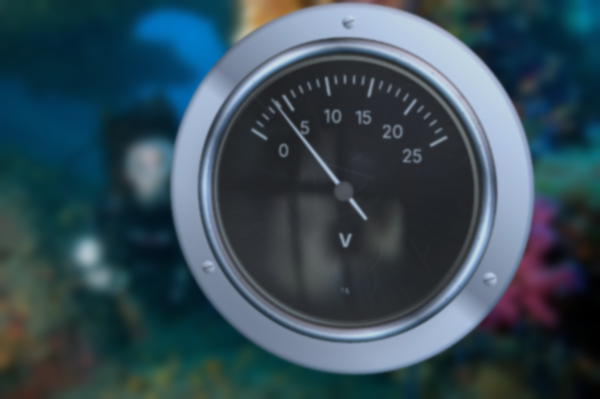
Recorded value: {"value": 4, "unit": "V"}
